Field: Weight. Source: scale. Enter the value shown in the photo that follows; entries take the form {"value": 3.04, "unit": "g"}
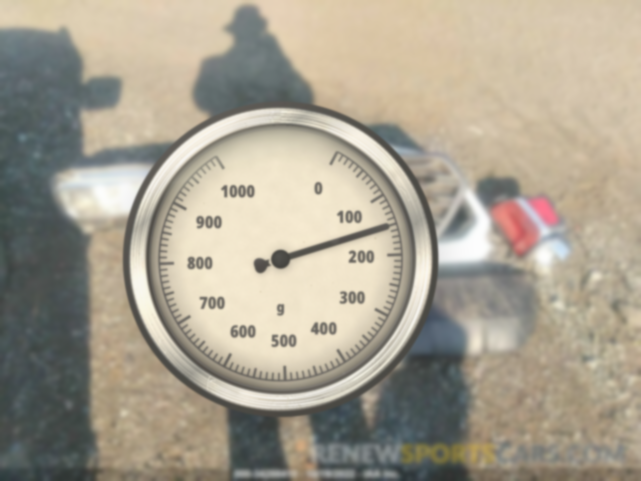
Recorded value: {"value": 150, "unit": "g"}
